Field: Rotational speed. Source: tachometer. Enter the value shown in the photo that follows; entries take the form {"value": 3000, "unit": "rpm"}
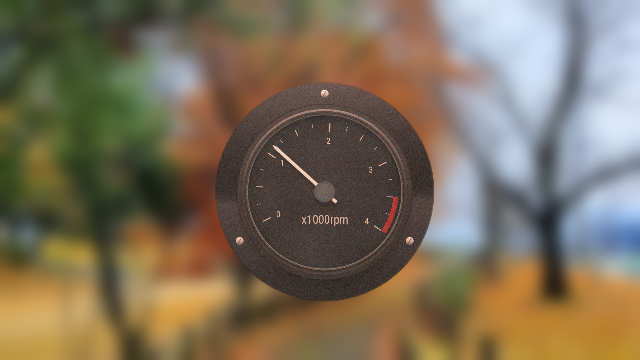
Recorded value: {"value": 1125, "unit": "rpm"}
